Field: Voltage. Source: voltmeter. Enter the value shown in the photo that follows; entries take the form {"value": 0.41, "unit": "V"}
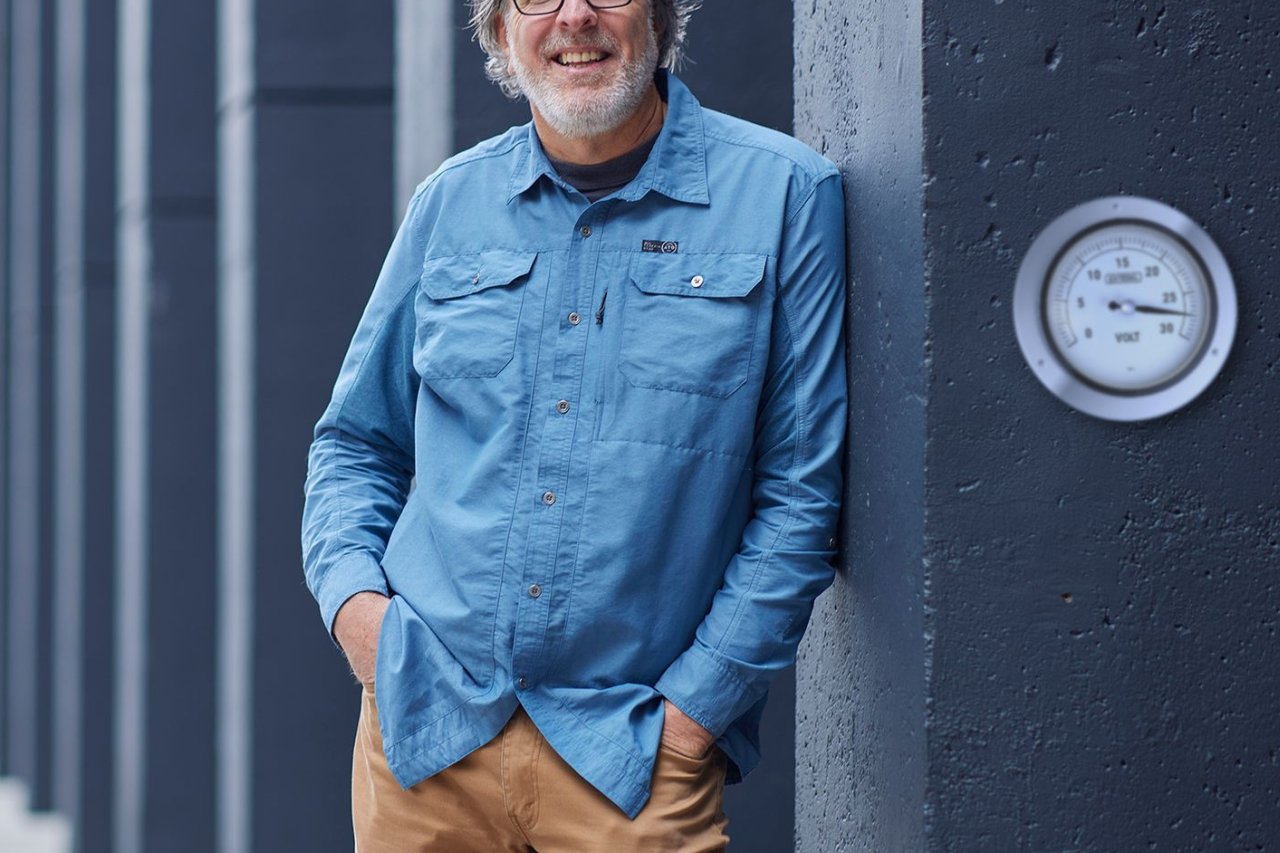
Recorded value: {"value": 27.5, "unit": "V"}
